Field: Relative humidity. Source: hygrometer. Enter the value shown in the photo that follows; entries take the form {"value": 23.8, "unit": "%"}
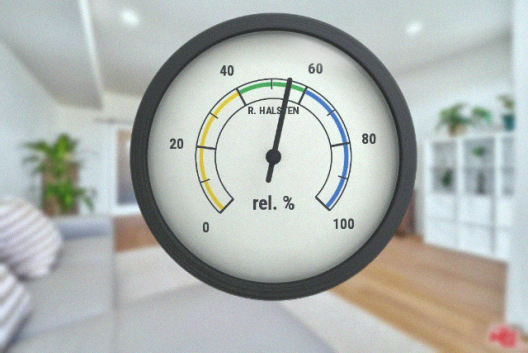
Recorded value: {"value": 55, "unit": "%"}
